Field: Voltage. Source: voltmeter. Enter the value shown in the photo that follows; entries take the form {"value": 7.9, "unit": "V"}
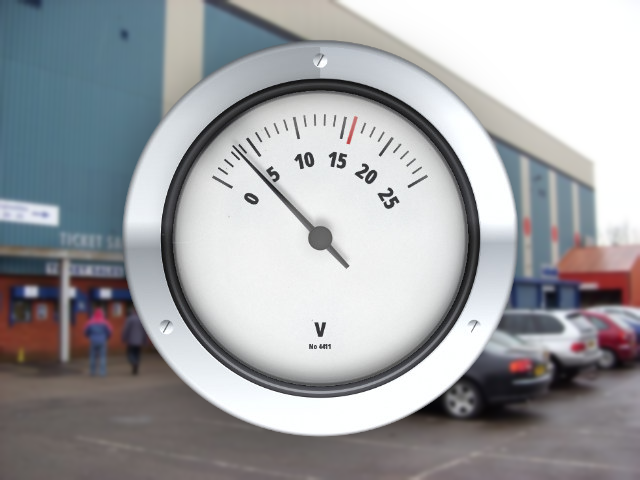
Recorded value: {"value": 3.5, "unit": "V"}
